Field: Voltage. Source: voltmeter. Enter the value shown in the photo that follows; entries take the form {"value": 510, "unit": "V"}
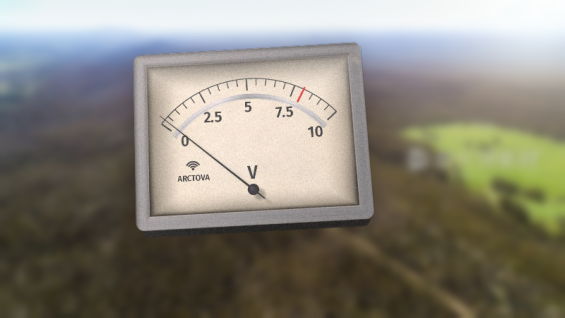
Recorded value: {"value": 0.25, "unit": "V"}
